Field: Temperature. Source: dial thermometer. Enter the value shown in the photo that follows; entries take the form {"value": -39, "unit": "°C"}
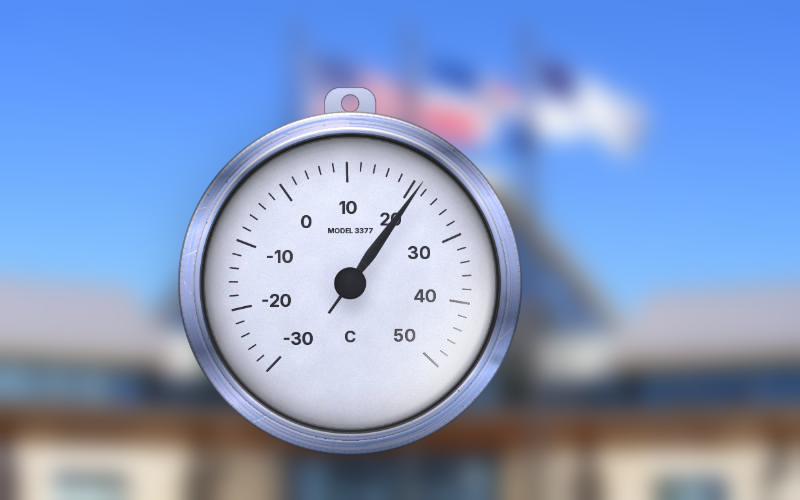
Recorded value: {"value": 21, "unit": "°C"}
